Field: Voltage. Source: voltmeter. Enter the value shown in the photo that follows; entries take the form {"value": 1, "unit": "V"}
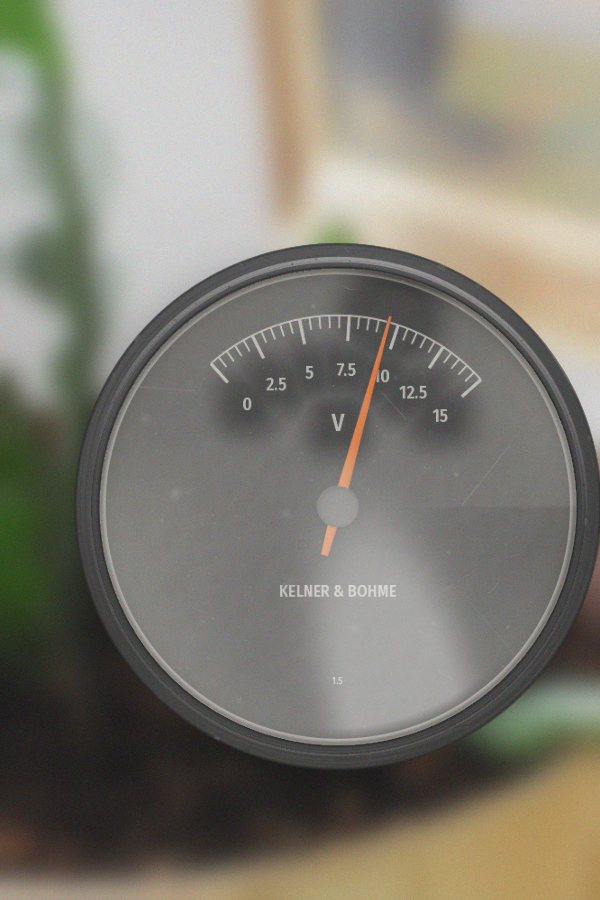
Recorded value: {"value": 9.5, "unit": "V"}
